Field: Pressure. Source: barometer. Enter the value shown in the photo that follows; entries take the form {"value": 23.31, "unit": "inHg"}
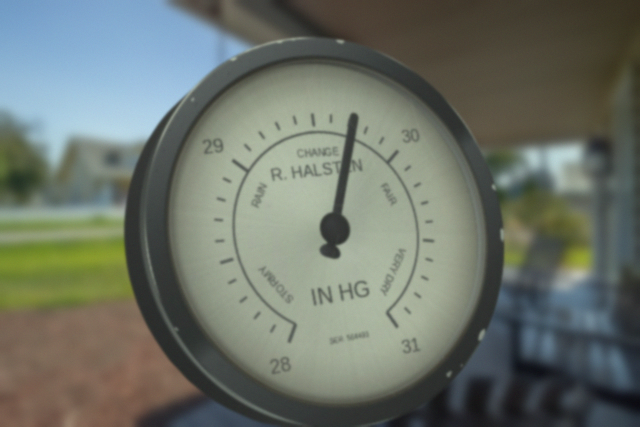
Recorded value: {"value": 29.7, "unit": "inHg"}
